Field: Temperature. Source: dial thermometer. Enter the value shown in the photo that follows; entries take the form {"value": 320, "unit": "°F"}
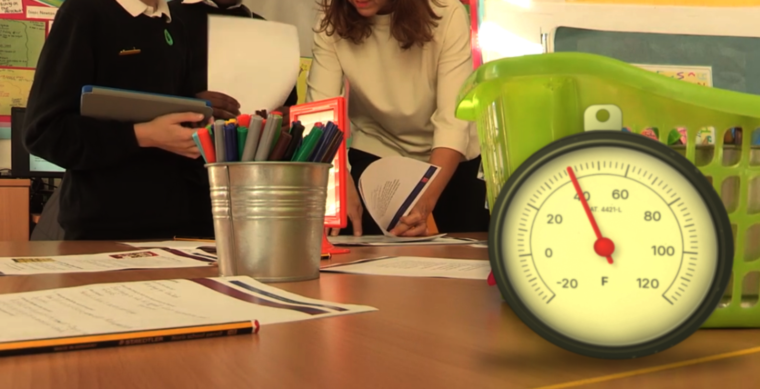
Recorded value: {"value": 40, "unit": "°F"}
